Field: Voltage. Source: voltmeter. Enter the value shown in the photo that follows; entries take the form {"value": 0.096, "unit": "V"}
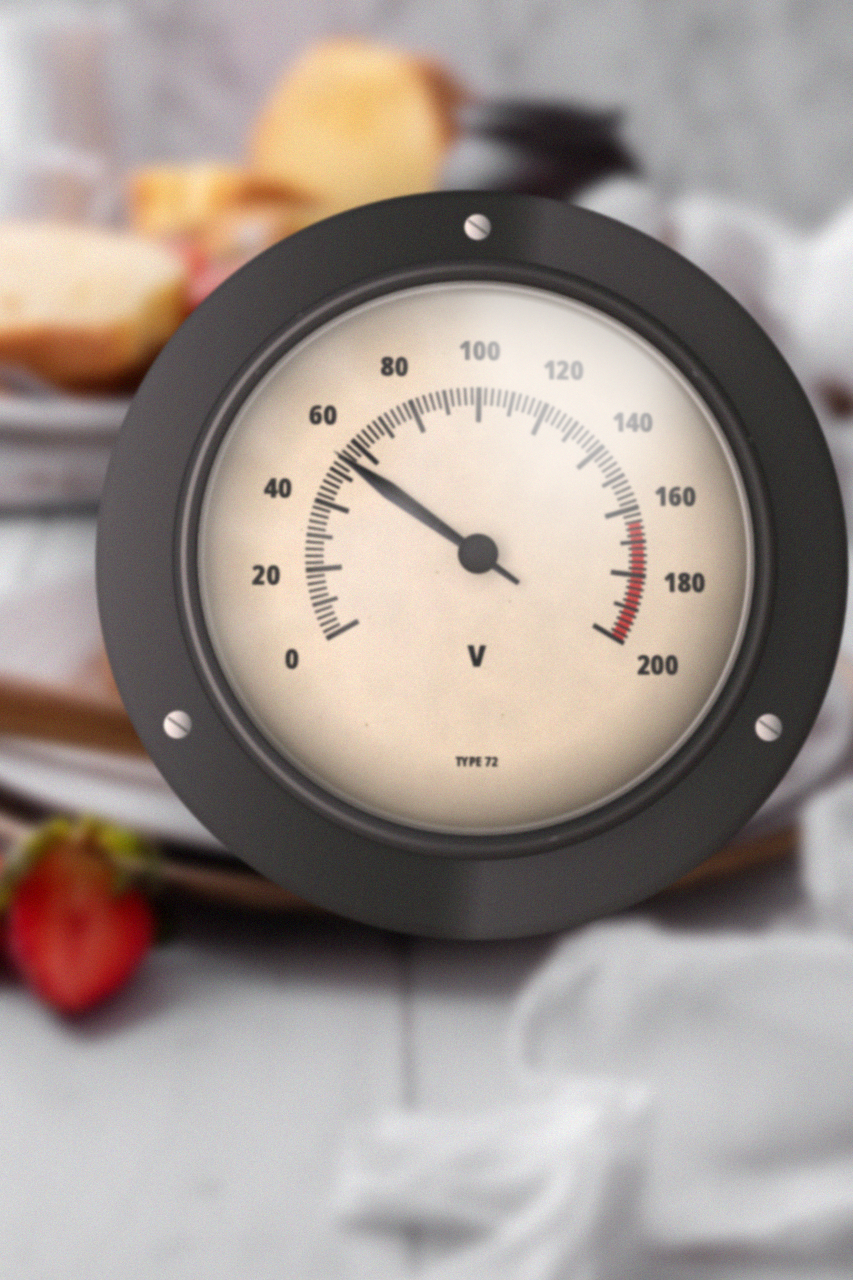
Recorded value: {"value": 54, "unit": "V"}
